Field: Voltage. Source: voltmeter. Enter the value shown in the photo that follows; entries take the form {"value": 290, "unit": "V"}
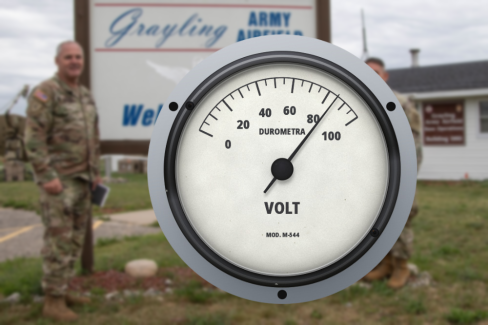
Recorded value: {"value": 85, "unit": "V"}
